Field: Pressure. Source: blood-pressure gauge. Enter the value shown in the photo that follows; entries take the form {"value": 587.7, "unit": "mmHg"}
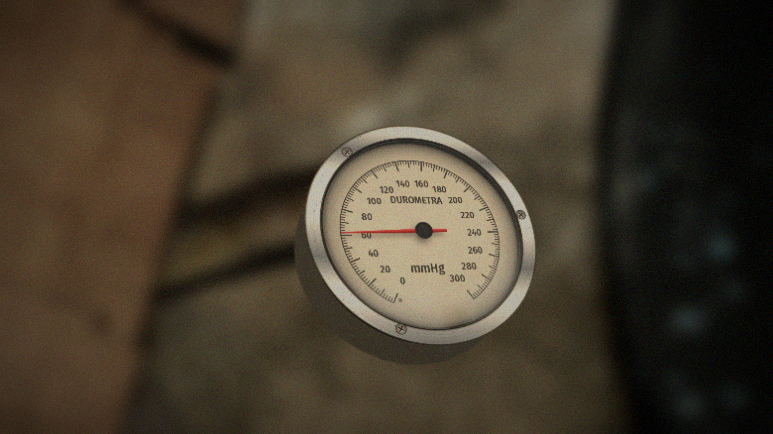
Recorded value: {"value": 60, "unit": "mmHg"}
